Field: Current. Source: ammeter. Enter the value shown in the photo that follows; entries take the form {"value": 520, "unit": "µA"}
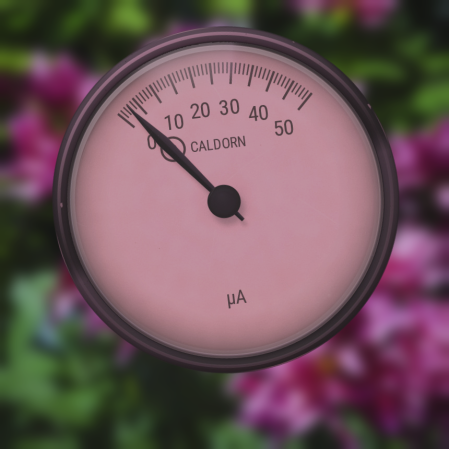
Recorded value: {"value": 3, "unit": "µA"}
